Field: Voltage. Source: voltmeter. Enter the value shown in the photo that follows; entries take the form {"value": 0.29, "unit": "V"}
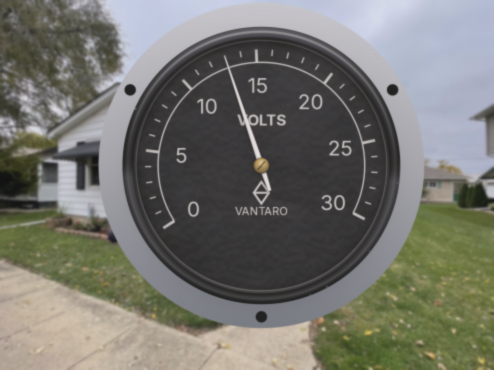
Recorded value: {"value": 13, "unit": "V"}
